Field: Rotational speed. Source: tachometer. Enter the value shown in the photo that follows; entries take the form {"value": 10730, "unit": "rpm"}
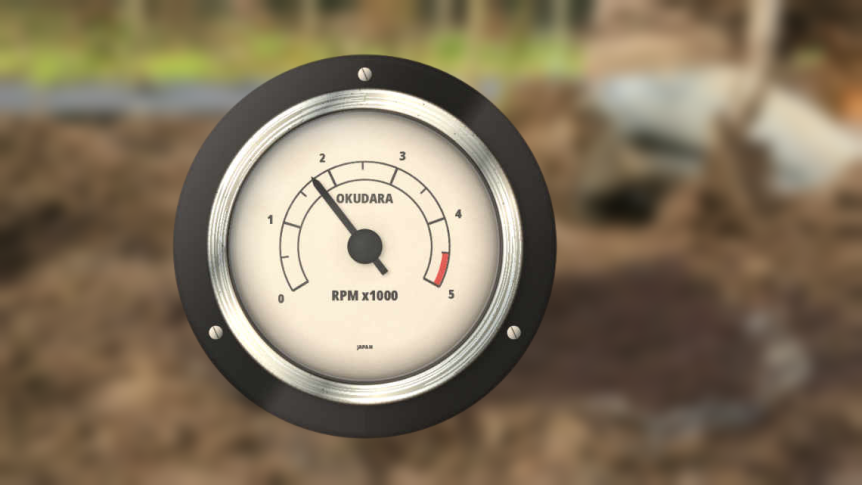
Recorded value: {"value": 1750, "unit": "rpm"}
